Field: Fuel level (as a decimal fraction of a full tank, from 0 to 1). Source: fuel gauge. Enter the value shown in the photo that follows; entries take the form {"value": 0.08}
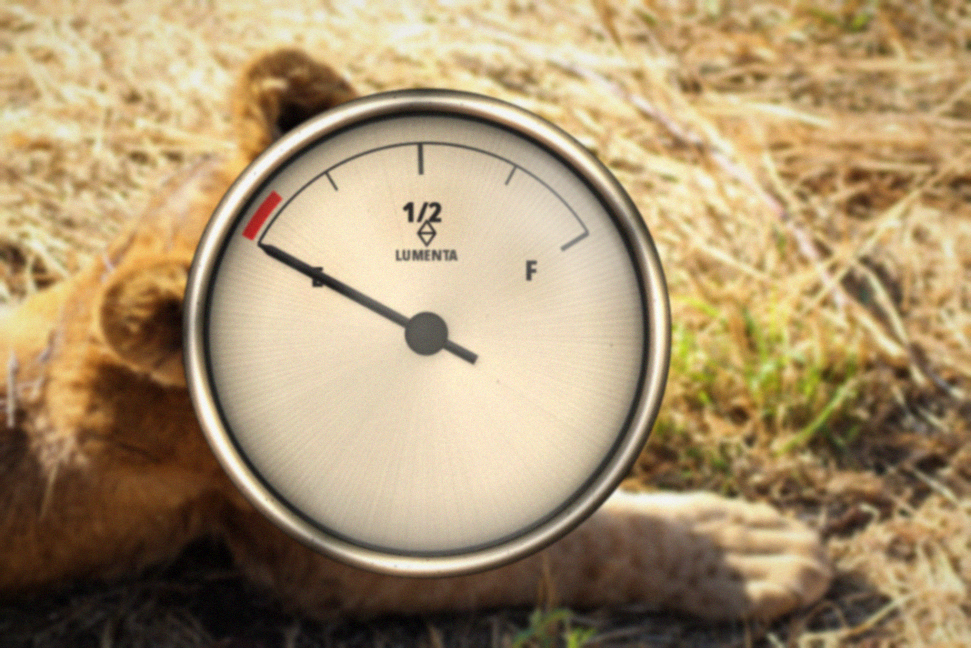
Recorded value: {"value": 0}
